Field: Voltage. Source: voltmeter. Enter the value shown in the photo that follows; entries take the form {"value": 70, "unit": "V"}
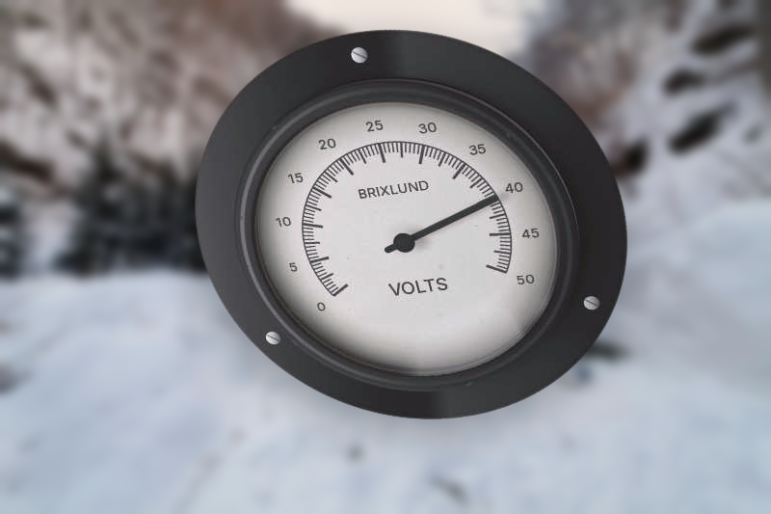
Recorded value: {"value": 40, "unit": "V"}
